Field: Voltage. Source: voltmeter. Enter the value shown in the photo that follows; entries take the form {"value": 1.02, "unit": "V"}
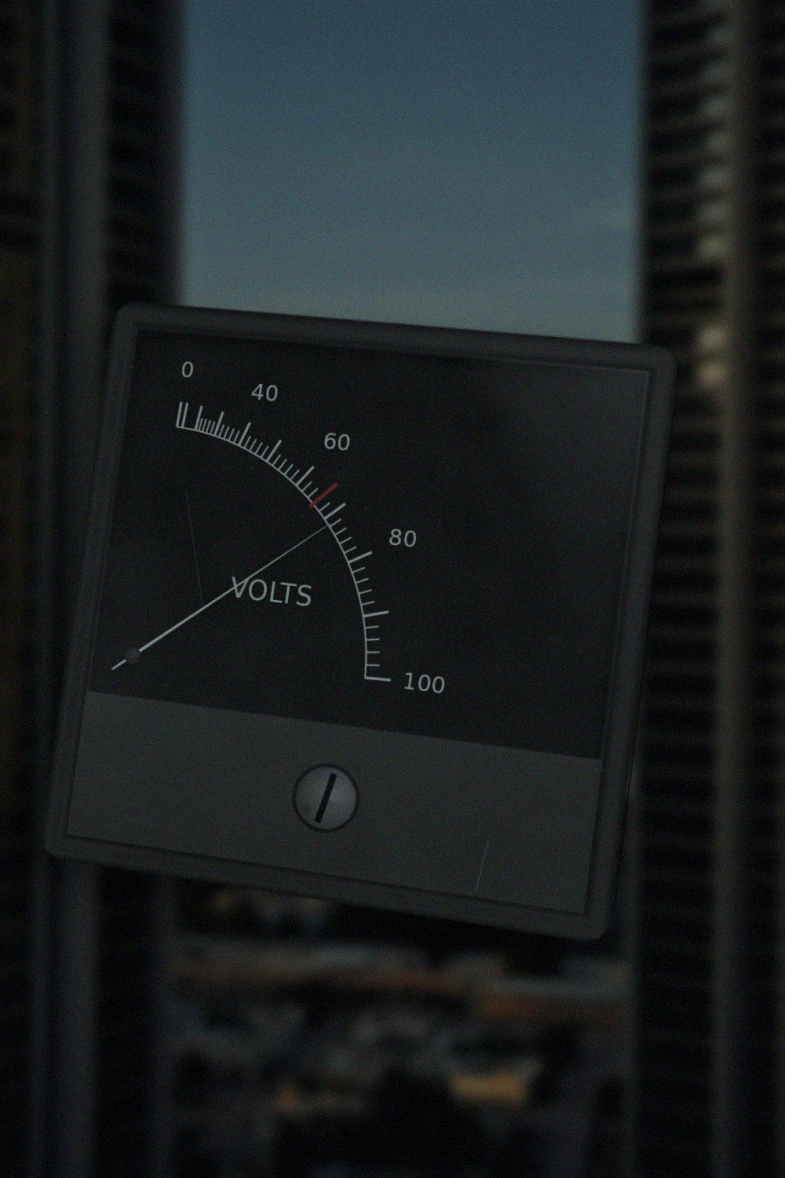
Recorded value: {"value": 72, "unit": "V"}
